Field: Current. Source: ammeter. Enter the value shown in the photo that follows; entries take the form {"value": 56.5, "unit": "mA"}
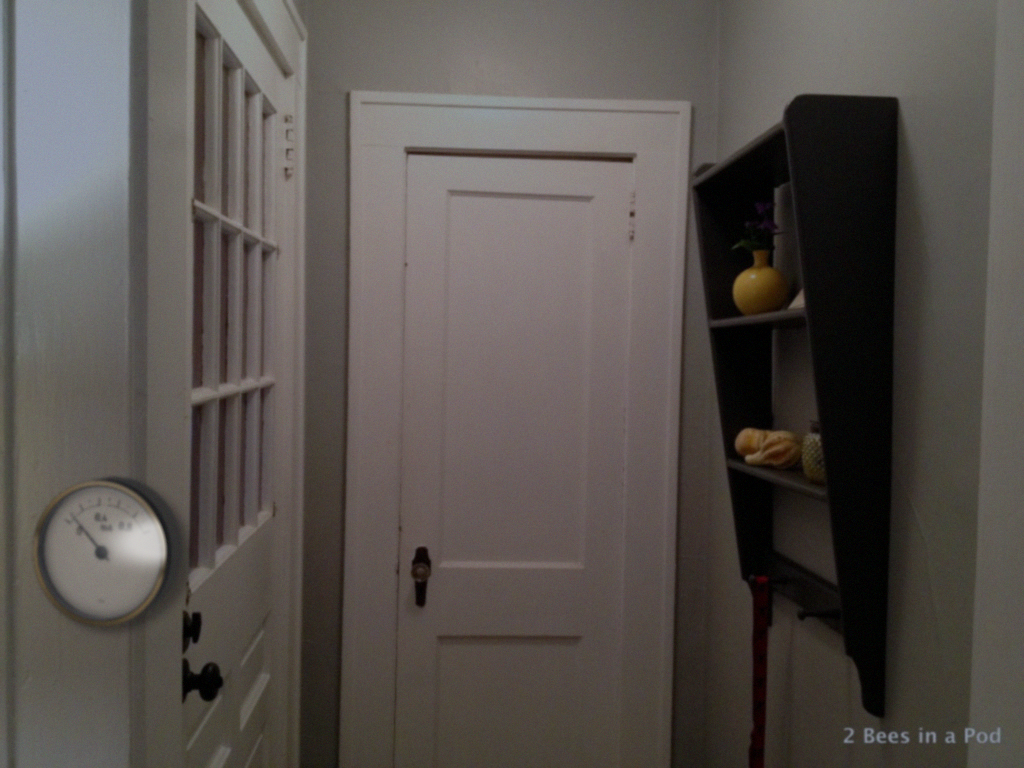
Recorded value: {"value": 0.1, "unit": "mA"}
